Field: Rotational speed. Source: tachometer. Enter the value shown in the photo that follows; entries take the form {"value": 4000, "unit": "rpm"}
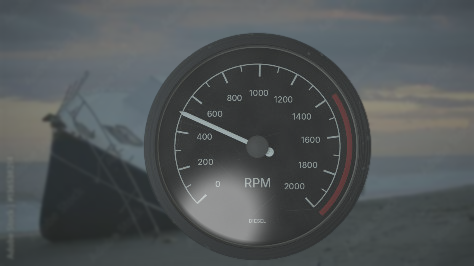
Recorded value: {"value": 500, "unit": "rpm"}
